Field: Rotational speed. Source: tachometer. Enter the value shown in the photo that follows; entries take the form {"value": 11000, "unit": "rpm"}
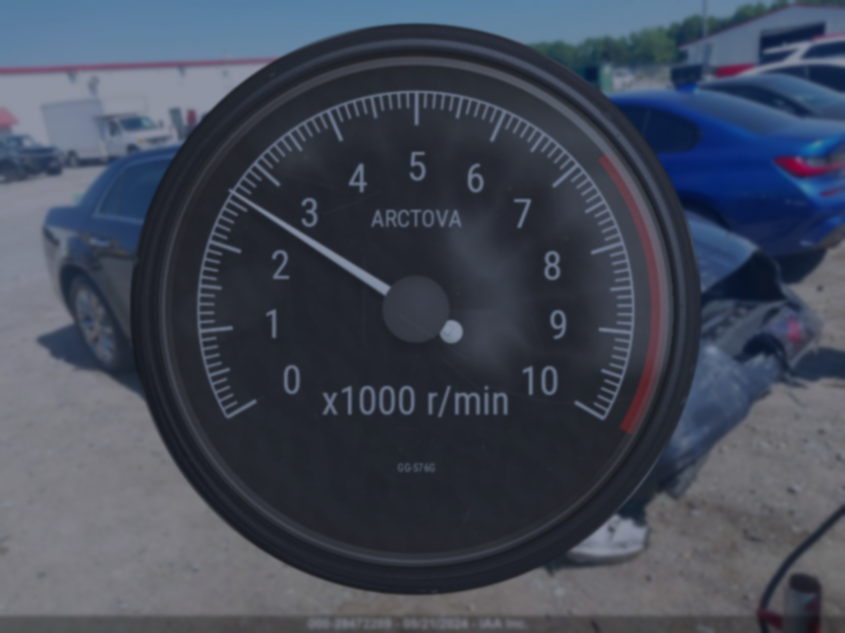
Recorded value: {"value": 2600, "unit": "rpm"}
